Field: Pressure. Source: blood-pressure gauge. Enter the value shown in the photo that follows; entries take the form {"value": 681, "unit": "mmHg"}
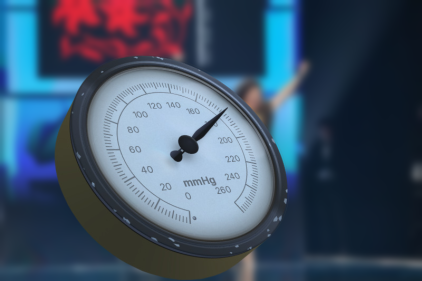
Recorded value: {"value": 180, "unit": "mmHg"}
